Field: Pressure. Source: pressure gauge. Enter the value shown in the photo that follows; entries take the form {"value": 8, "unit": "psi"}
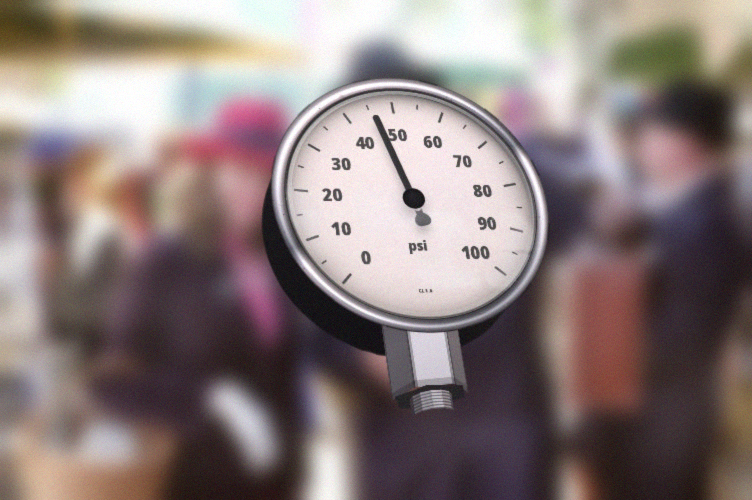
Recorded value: {"value": 45, "unit": "psi"}
